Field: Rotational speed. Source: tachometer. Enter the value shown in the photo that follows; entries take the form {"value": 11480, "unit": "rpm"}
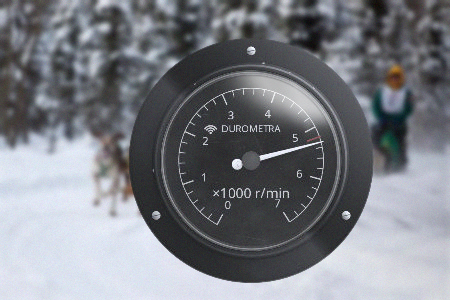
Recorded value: {"value": 5300, "unit": "rpm"}
